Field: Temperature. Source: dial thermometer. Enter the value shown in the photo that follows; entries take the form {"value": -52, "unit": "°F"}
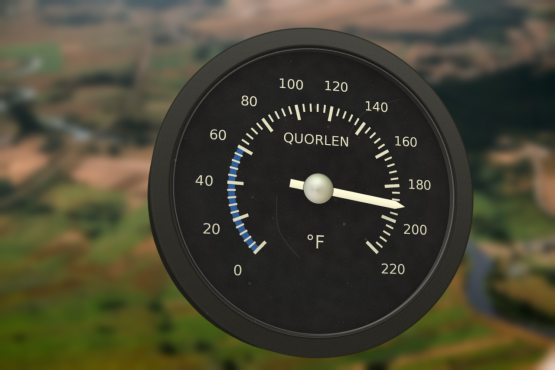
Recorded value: {"value": 192, "unit": "°F"}
